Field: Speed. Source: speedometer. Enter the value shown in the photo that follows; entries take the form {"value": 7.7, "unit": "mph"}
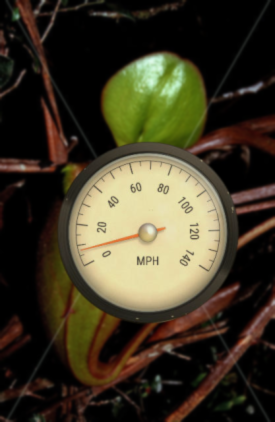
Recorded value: {"value": 7.5, "unit": "mph"}
